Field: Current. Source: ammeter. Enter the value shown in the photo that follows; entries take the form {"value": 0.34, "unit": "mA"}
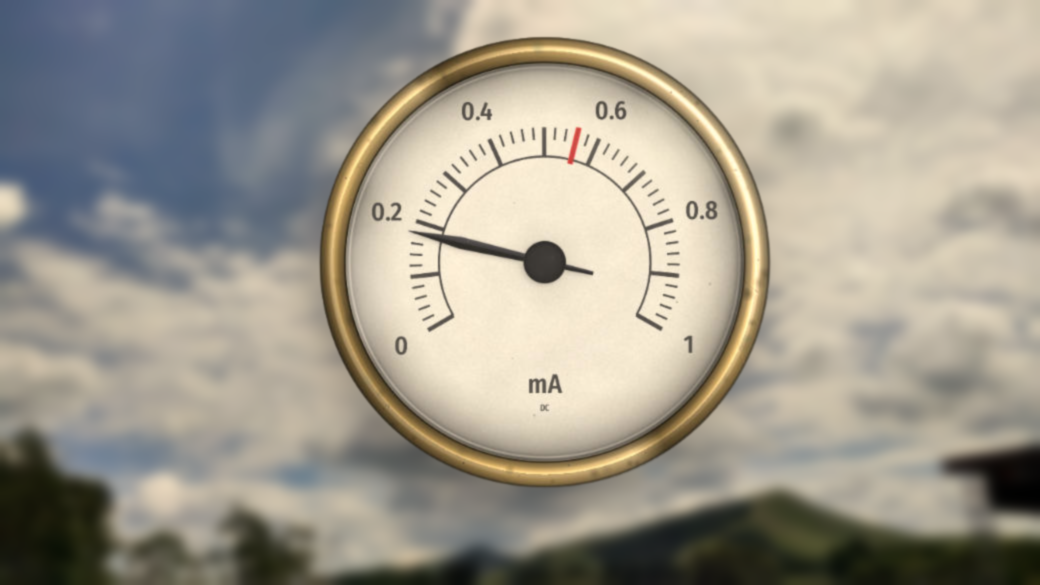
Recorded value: {"value": 0.18, "unit": "mA"}
